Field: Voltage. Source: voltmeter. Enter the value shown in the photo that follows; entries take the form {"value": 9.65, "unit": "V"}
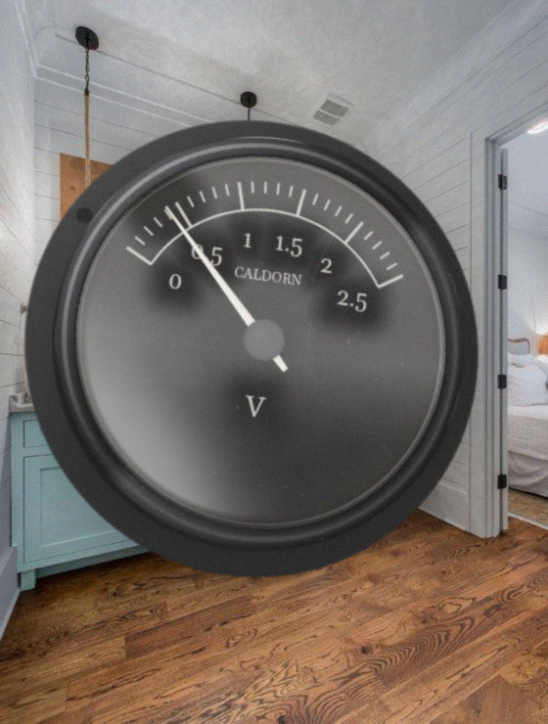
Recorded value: {"value": 0.4, "unit": "V"}
